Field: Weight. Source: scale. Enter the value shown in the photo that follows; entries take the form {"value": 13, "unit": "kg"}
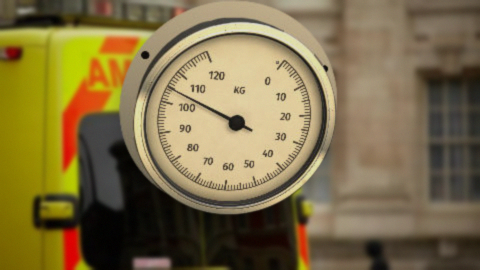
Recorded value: {"value": 105, "unit": "kg"}
